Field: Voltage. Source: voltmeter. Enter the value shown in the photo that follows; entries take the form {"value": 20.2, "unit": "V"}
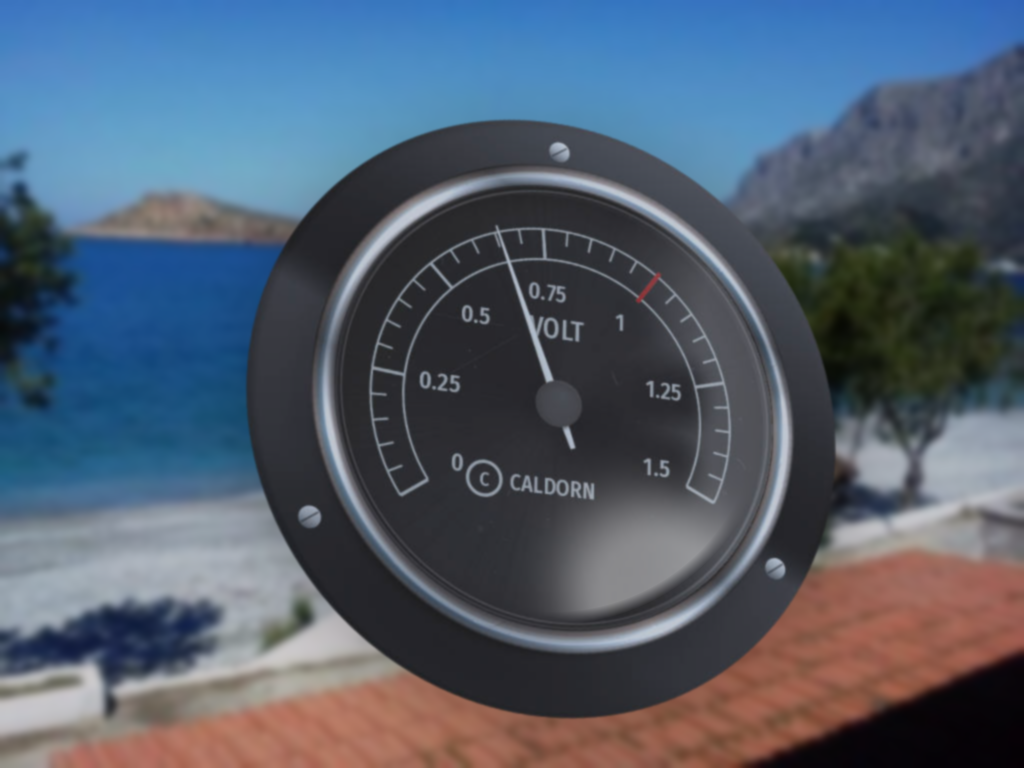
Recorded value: {"value": 0.65, "unit": "V"}
